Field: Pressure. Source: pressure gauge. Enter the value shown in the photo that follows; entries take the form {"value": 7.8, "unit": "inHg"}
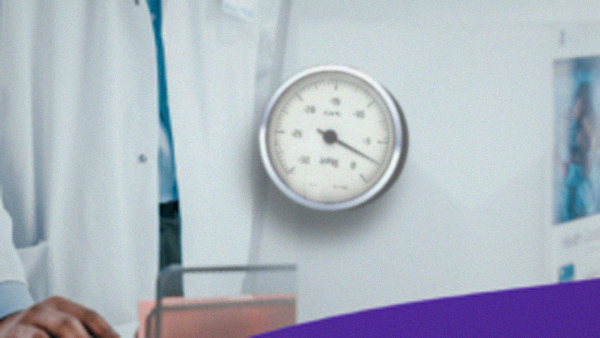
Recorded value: {"value": -2.5, "unit": "inHg"}
